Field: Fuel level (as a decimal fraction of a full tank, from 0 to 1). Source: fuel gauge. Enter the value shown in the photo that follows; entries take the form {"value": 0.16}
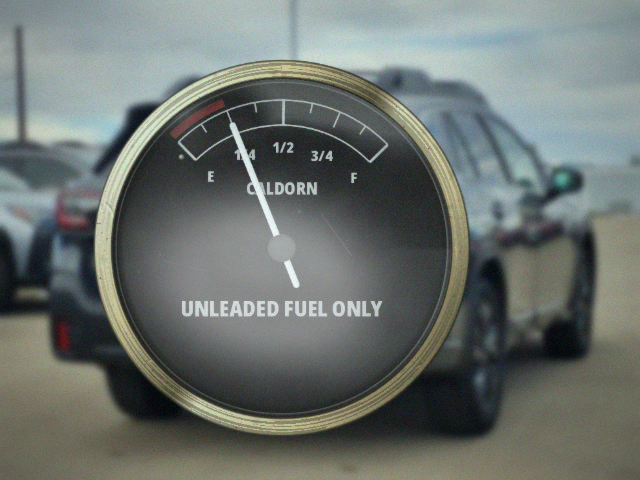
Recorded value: {"value": 0.25}
